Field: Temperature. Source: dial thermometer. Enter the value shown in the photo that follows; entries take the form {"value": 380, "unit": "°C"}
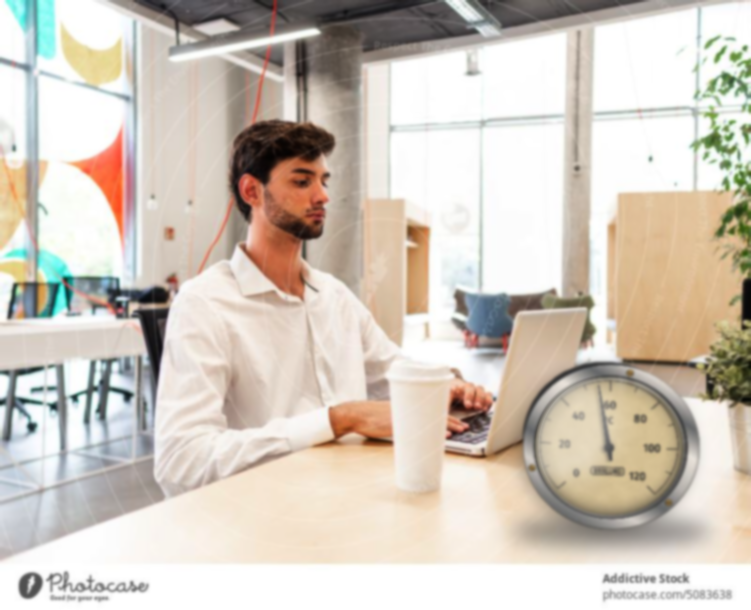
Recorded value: {"value": 55, "unit": "°C"}
